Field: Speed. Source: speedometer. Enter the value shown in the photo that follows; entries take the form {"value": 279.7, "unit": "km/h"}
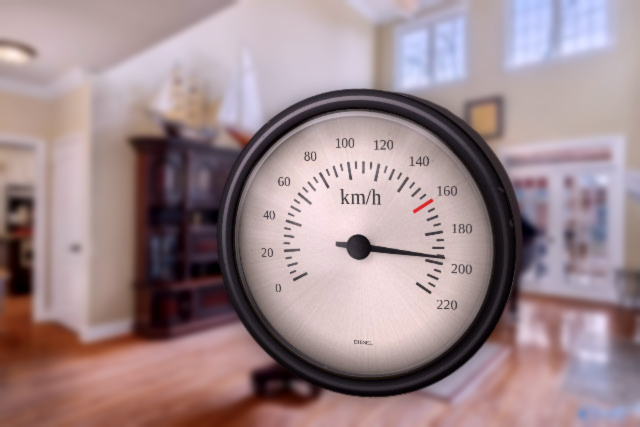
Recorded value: {"value": 195, "unit": "km/h"}
